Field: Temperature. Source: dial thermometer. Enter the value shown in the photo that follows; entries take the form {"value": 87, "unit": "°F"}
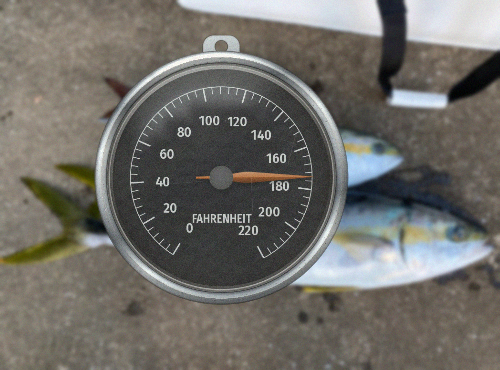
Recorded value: {"value": 174, "unit": "°F"}
